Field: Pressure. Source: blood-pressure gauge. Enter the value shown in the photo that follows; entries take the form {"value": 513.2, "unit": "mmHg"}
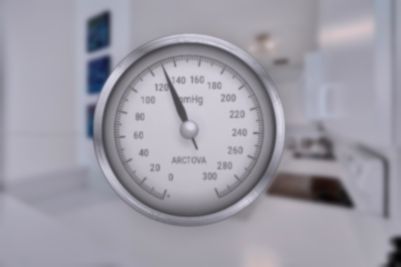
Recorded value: {"value": 130, "unit": "mmHg"}
